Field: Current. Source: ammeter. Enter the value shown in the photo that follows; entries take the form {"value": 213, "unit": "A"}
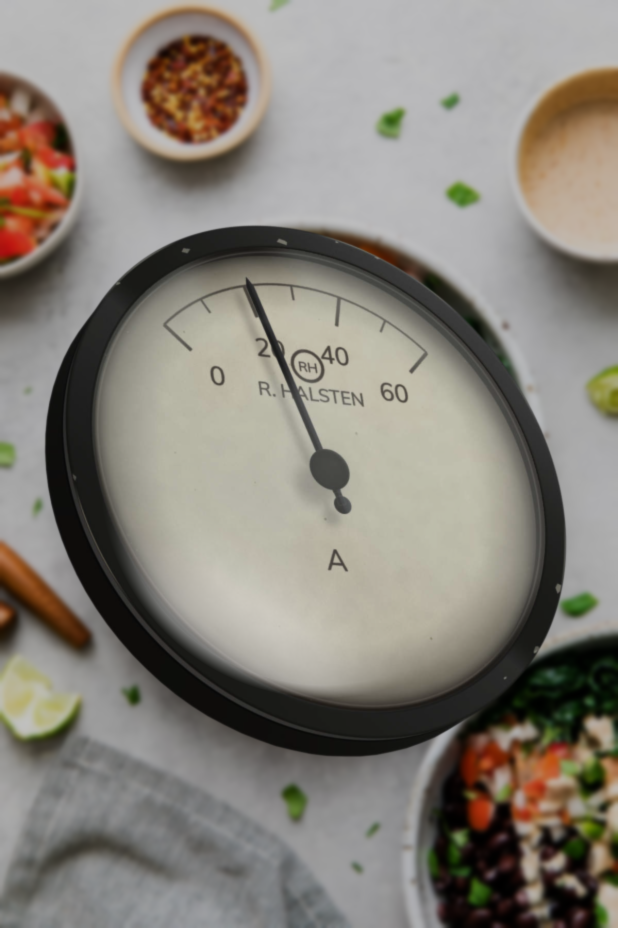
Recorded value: {"value": 20, "unit": "A"}
